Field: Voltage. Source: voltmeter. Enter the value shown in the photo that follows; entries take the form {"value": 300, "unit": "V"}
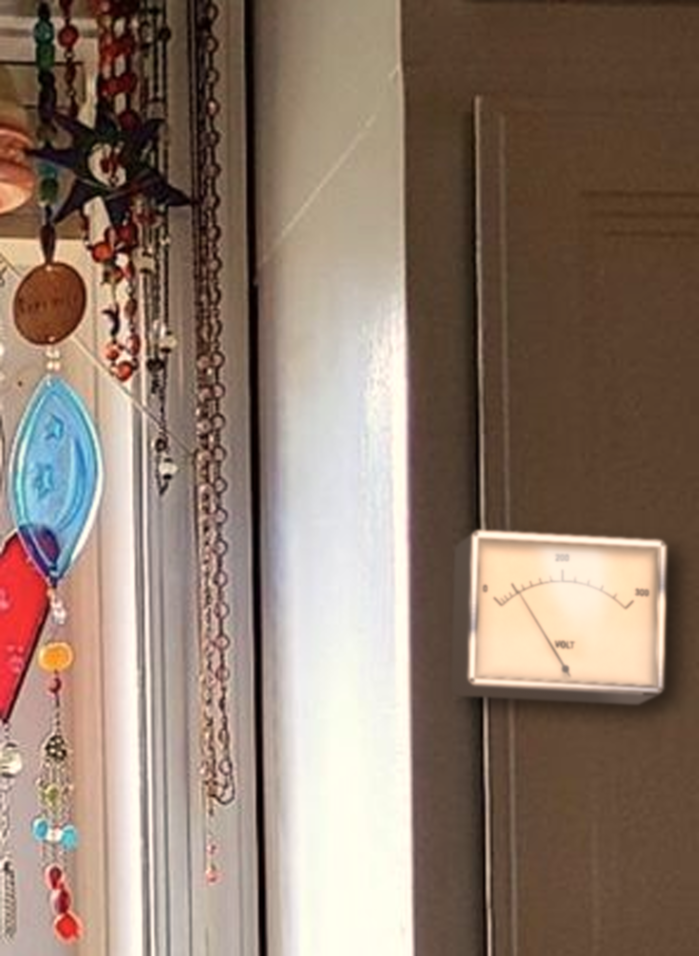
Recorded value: {"value": 100, "unit": "V"}
